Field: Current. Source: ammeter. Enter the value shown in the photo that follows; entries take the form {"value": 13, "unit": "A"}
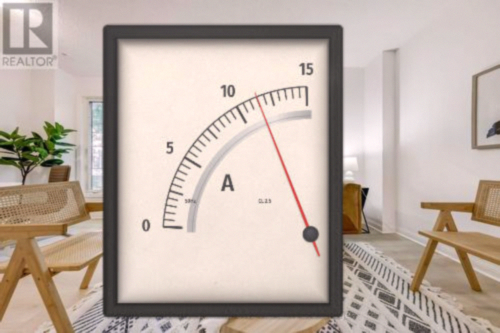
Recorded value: {"value": 11.5, "unit": "A"}
